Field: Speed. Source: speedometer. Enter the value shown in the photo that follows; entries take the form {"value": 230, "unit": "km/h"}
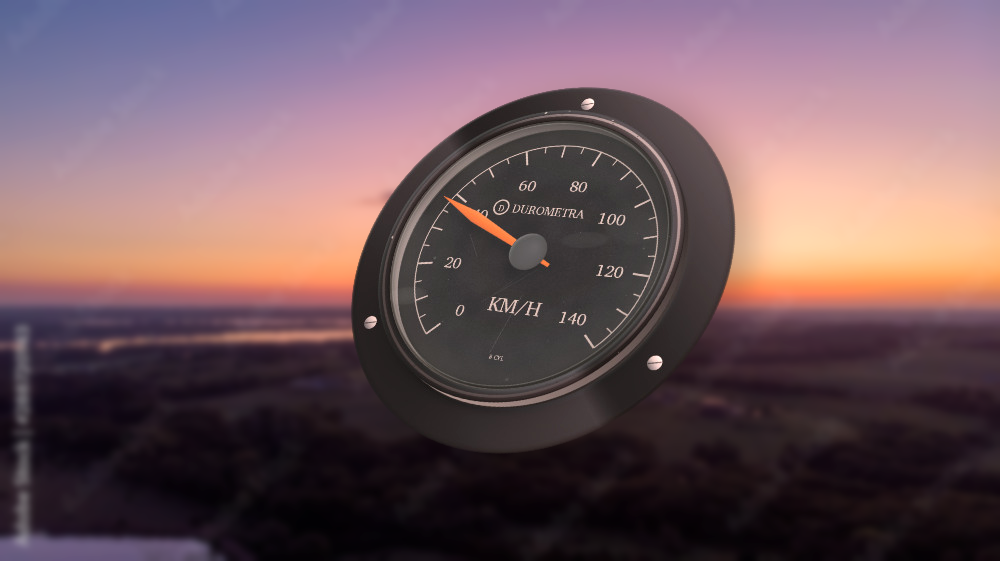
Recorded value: {"value": 37.5, "unit": "km/h"}
